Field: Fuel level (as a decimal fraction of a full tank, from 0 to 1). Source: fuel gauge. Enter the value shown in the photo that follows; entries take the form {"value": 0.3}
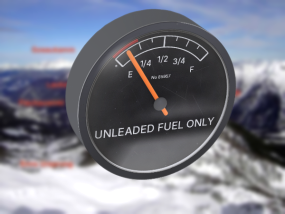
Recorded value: {"value": 0.125}
